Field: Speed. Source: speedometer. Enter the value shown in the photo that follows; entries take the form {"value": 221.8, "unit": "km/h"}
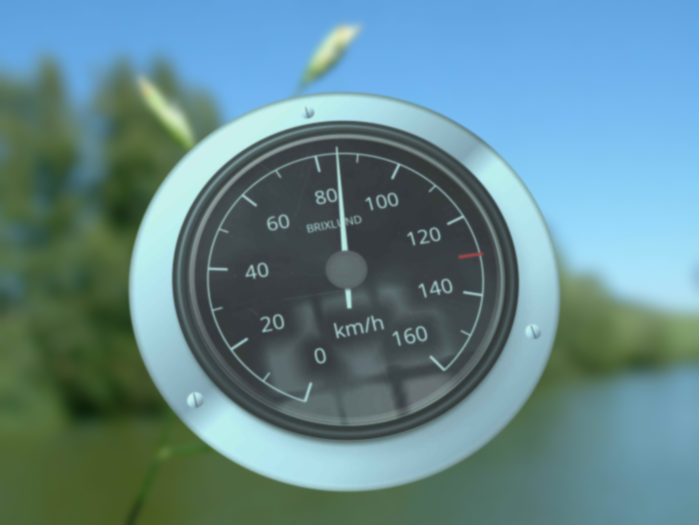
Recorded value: {"value": 85, "unit": "km/h"}
